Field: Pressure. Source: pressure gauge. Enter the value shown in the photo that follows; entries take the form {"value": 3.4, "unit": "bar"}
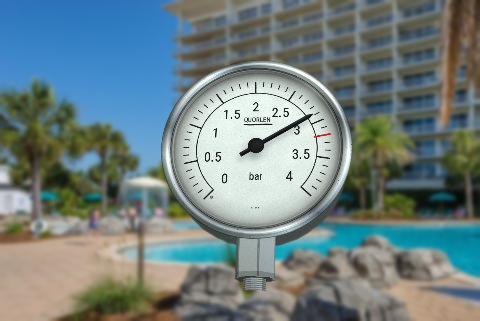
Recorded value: {"value": 2.9, "unit": "bar"}
